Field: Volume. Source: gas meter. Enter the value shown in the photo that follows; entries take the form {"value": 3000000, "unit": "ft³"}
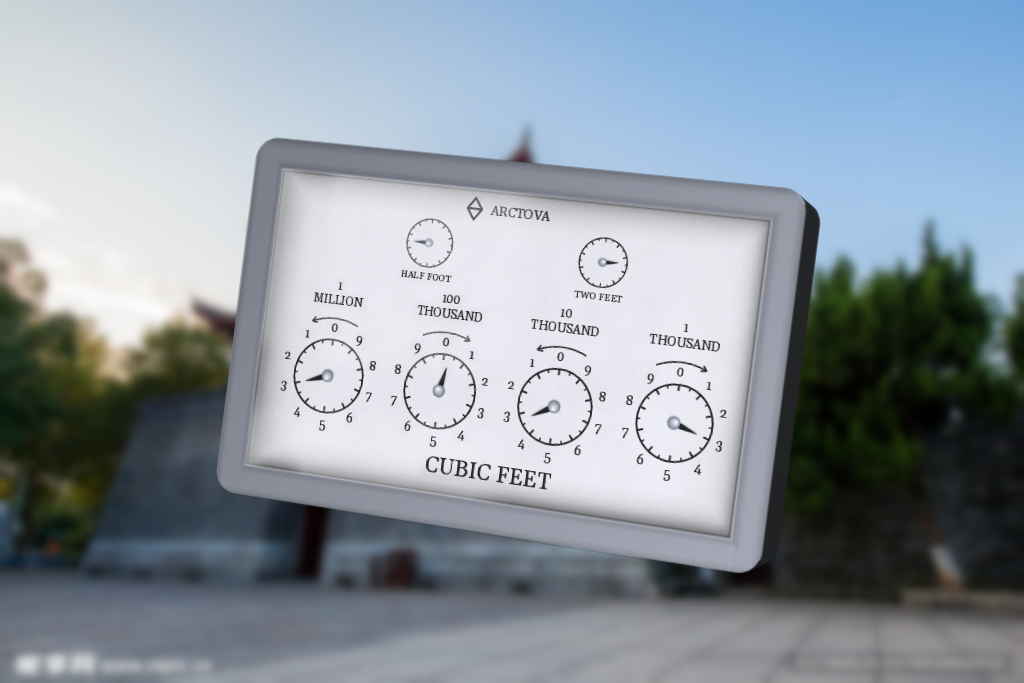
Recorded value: {"value": 303300, "unit": "ft³"}
